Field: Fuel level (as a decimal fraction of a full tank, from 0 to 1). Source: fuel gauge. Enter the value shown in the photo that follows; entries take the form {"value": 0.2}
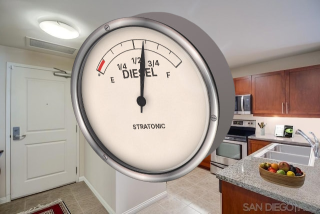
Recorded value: {"value": 0.625}
